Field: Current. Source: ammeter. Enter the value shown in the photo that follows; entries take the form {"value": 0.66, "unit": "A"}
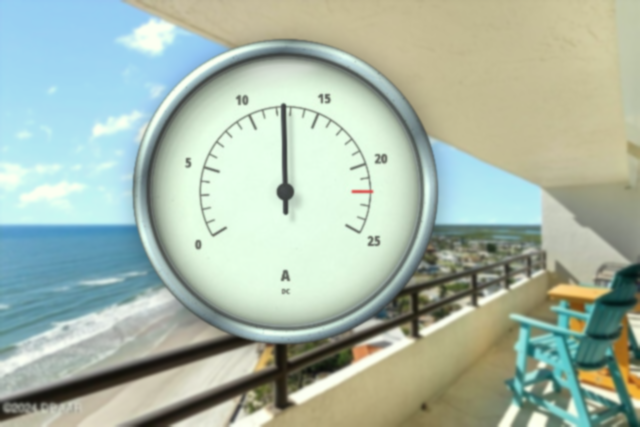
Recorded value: {"value": 12.5, "unit": "A"}
